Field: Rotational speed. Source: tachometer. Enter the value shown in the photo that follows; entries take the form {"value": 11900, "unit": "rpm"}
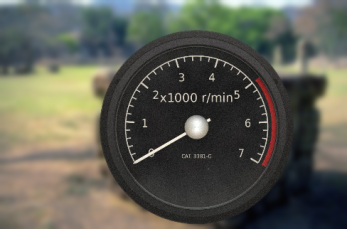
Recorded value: {"value": 0, "unit": "rpm"}
